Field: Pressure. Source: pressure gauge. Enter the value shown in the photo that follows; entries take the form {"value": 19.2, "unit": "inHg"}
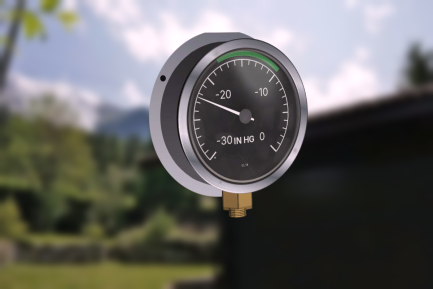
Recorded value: {"value": -22.5, "unit": "inHg"}
